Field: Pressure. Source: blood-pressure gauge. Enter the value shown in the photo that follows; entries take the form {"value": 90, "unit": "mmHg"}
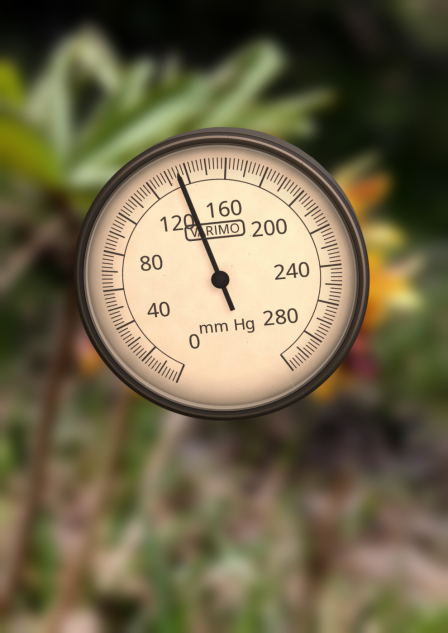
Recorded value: {"value": 136, "unit": "mmHg"}
